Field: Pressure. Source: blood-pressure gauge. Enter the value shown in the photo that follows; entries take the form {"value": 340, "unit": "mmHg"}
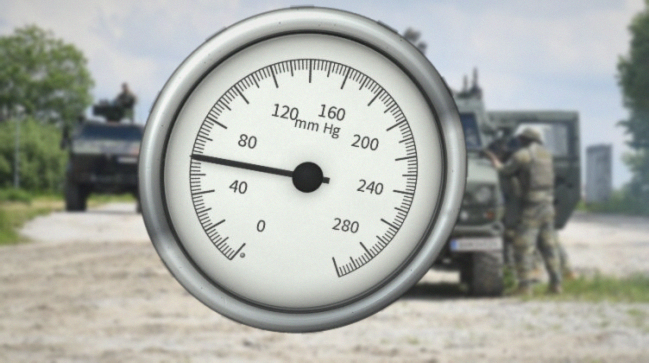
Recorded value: {"value": 60, "unit": "mmHg"}
